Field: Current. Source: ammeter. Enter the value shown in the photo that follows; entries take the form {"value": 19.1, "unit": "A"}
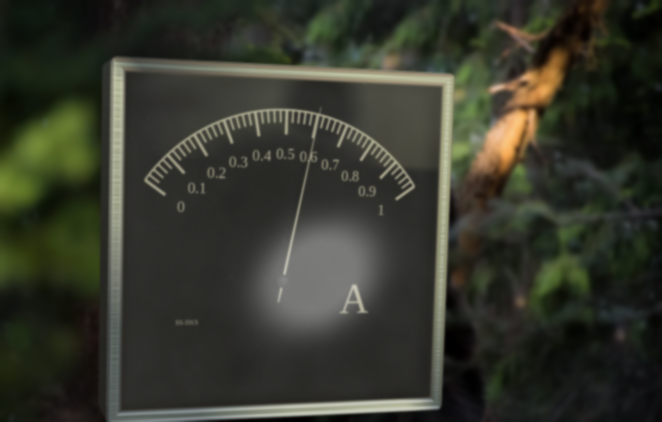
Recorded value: {"value": 0.6, "unit": "A"}
